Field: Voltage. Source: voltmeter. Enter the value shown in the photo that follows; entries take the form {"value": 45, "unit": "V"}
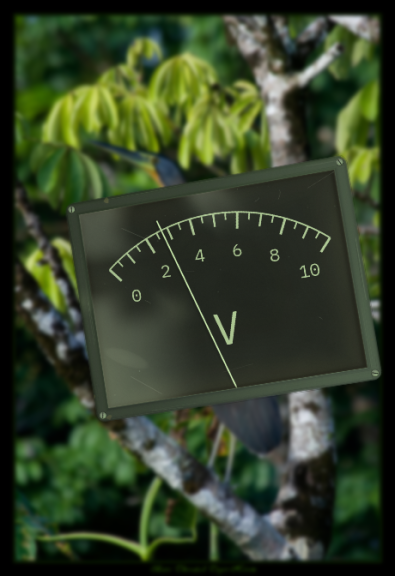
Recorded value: {"value": 2.75, "unit": "V"}
